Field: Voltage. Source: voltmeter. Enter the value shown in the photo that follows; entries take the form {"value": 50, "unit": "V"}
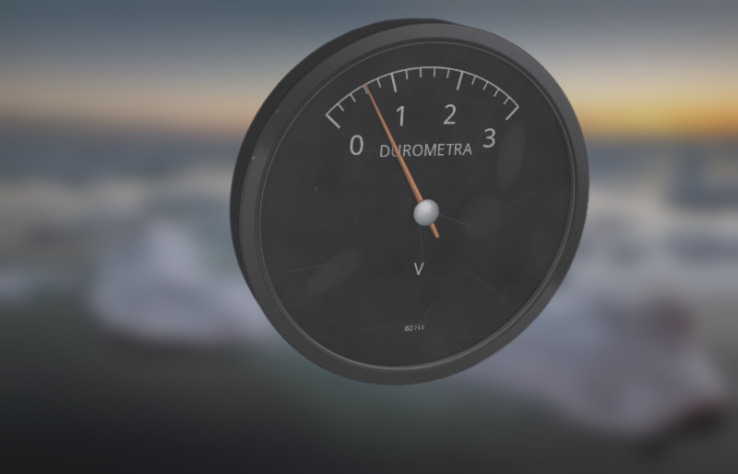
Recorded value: {"value": 0.6, "unit": "V"}
